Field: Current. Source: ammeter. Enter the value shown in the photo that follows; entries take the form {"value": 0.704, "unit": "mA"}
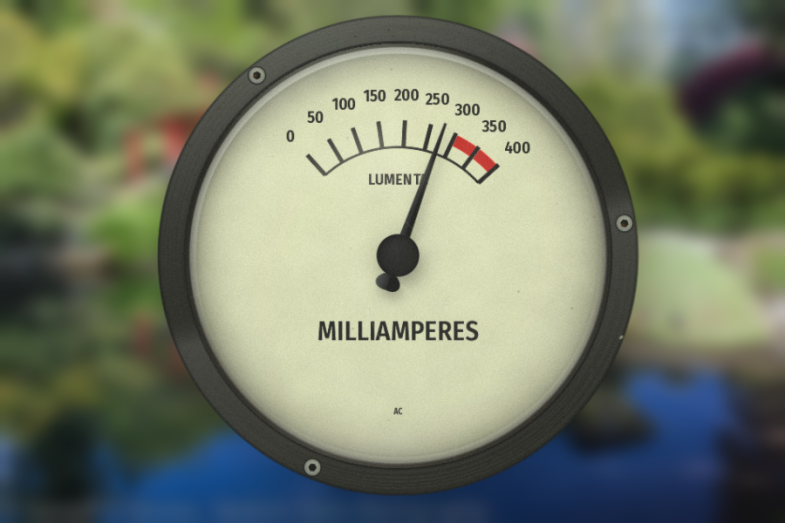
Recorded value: {"value": 275, "unit": "mA"}
